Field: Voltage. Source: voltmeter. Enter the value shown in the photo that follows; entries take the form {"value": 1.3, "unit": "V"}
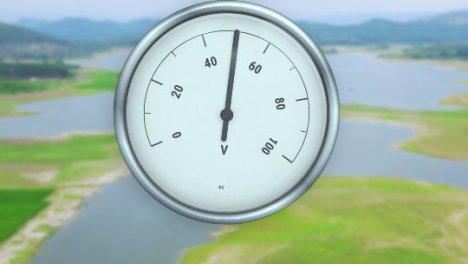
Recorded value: {"value": 50, "unit": "V"}
